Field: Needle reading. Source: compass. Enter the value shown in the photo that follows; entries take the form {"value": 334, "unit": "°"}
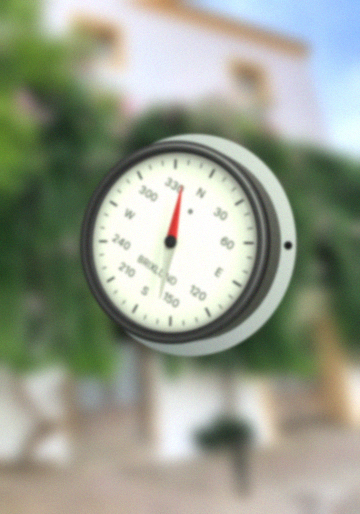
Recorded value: {"value": 340, "unit": "°"}
